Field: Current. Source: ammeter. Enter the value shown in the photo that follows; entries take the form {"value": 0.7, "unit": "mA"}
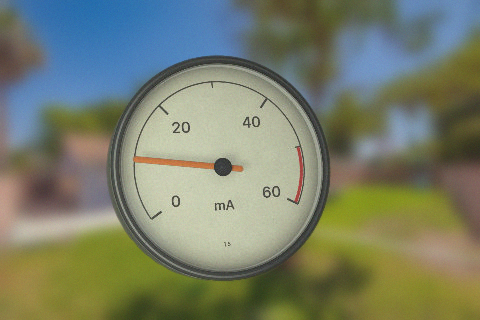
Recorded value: {"value": 10, "unit": "mA"}
